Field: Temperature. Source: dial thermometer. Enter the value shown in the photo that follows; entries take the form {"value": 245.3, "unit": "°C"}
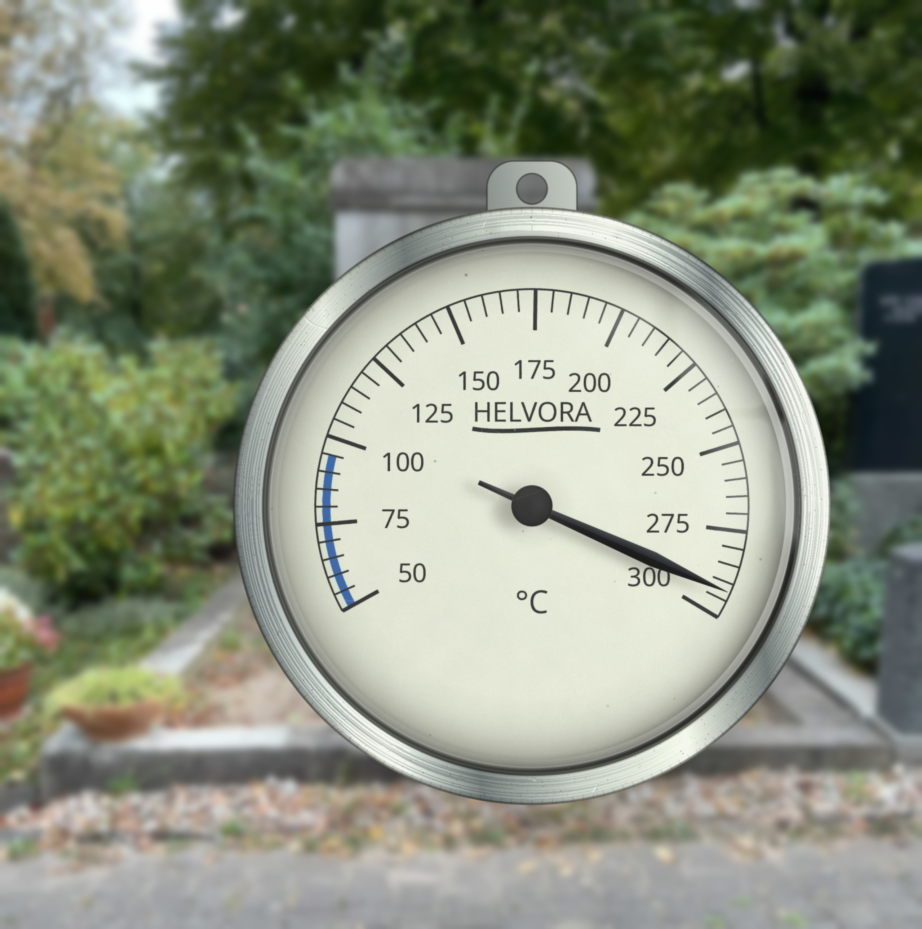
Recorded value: {"value": 292.5, "unit": "°C"}
